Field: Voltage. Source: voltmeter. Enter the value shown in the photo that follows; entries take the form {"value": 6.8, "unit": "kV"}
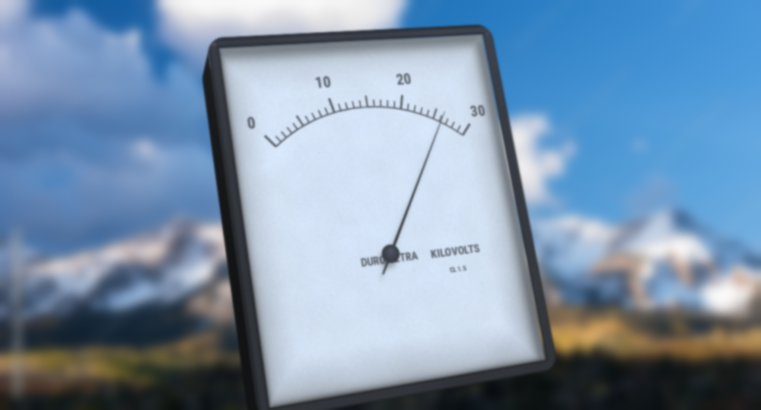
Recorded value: {"value": 26, "unit": "kV"}
